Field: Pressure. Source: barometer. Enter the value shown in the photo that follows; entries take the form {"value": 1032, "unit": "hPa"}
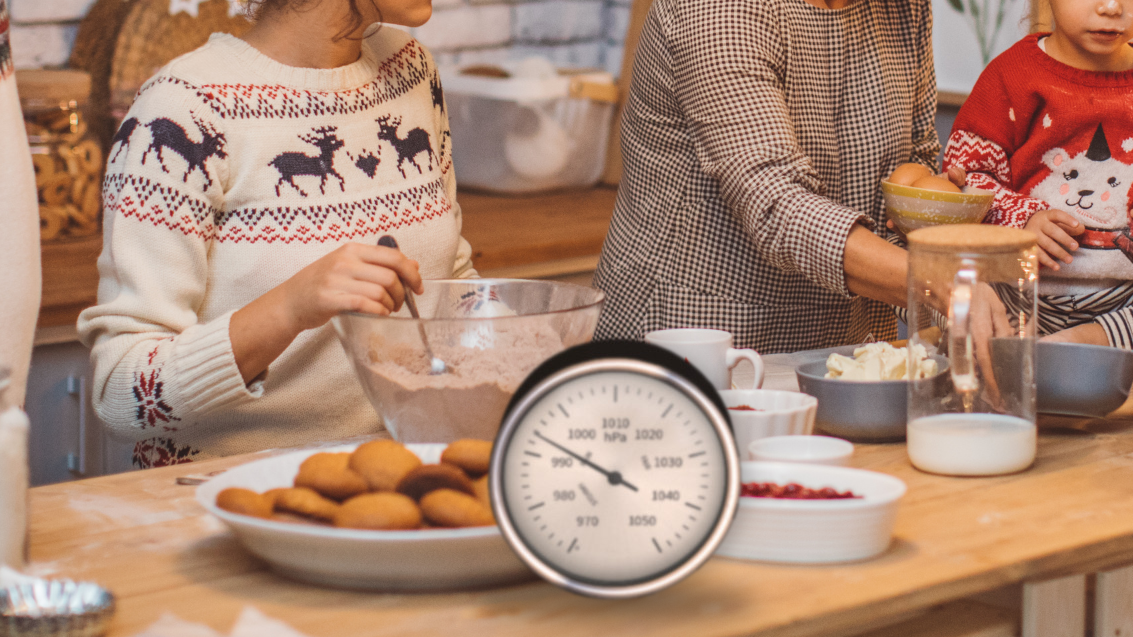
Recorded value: {"value": 994, "unit": "hPa"}
